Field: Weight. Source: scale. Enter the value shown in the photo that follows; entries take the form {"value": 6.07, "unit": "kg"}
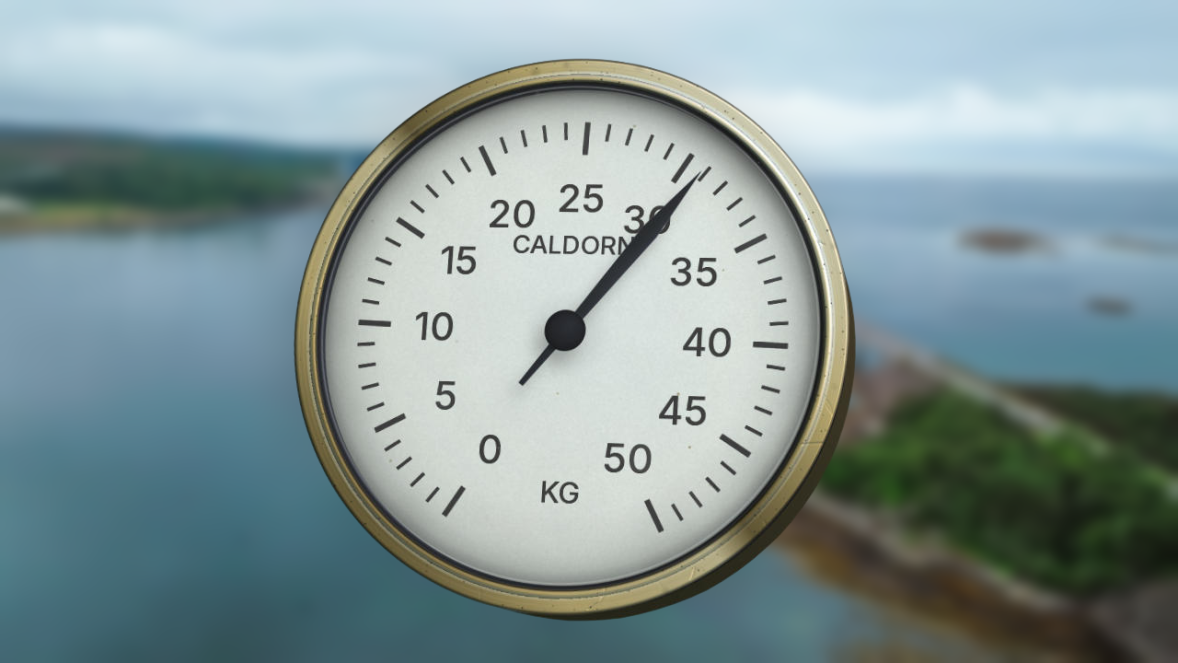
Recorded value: {"value": 31, "unit": "kg"}
